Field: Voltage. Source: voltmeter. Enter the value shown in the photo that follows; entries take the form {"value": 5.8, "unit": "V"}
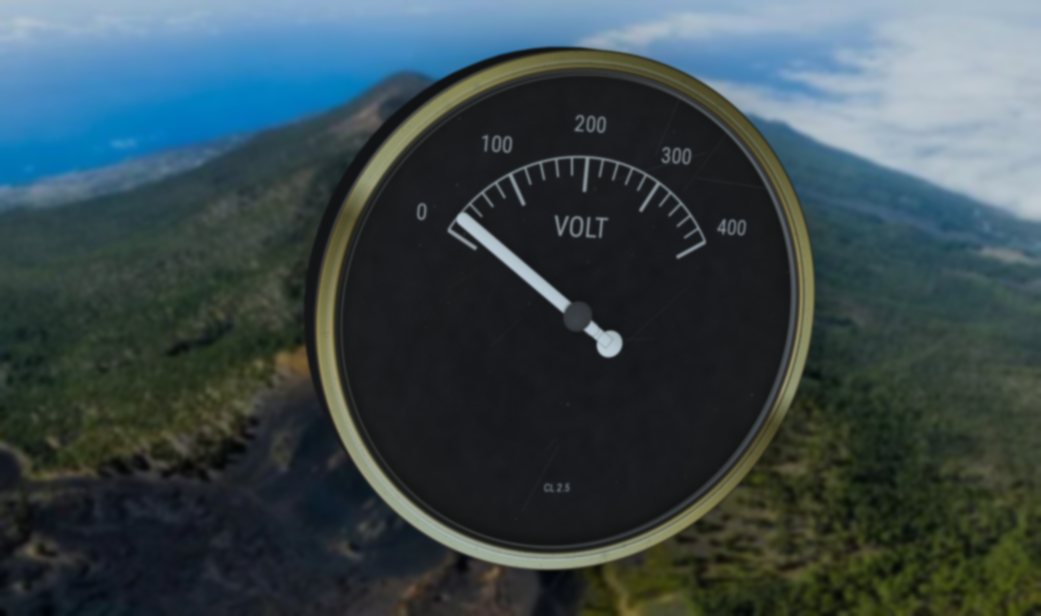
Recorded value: {"value": 20, "unit": "V"}
